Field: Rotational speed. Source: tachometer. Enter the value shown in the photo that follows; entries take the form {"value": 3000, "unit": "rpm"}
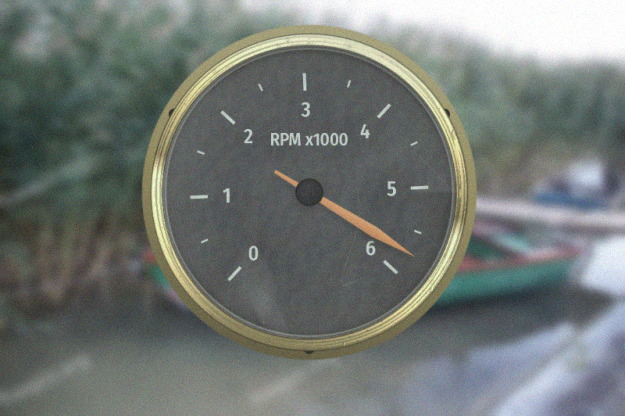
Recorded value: {"value": 5750, "unit": "rpm"}
